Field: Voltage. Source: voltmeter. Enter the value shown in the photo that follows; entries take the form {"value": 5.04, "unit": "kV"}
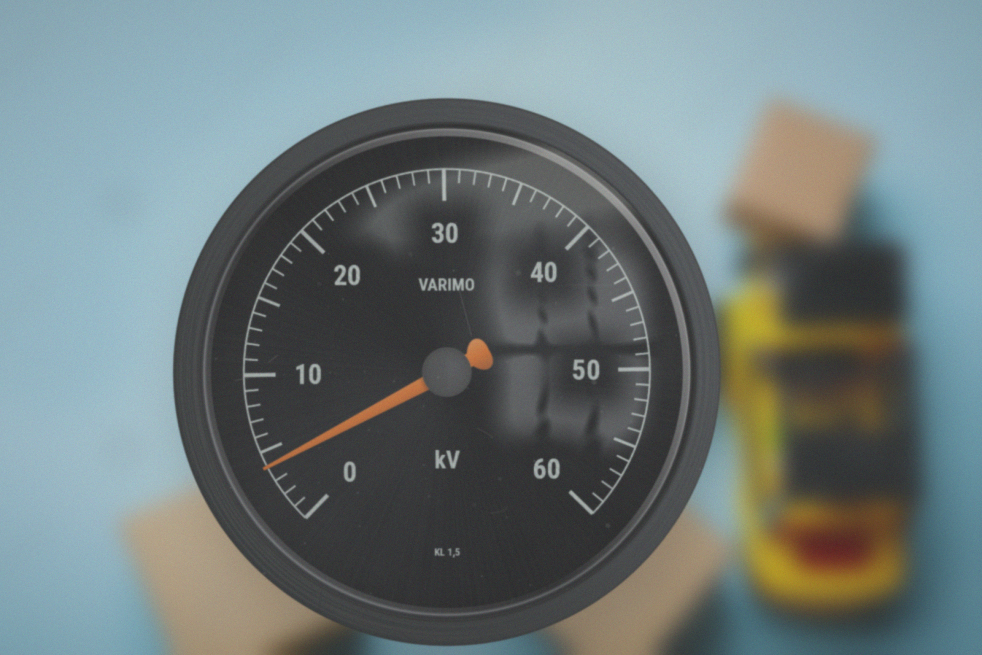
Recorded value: {"value": 4, "unit": "kV"}
